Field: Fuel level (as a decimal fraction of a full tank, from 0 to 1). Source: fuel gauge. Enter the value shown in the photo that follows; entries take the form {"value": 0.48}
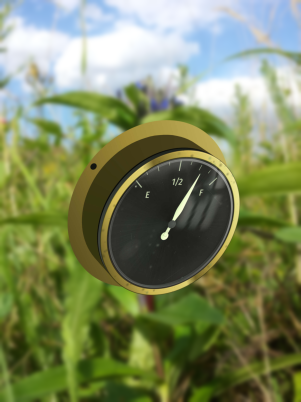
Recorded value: {"value": 0.75}
